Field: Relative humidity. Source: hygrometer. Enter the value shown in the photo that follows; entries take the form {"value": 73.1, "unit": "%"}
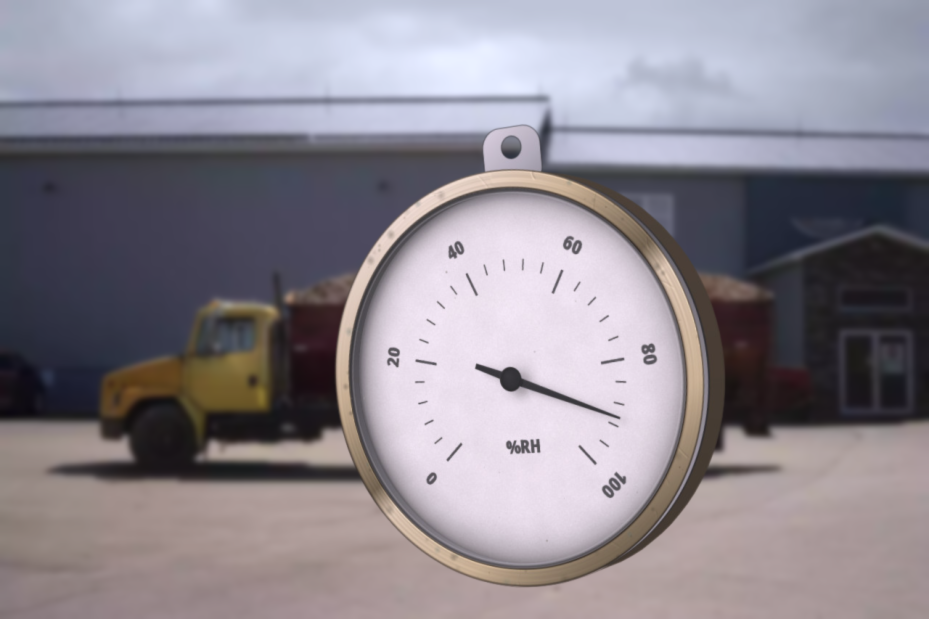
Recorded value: {"value": 90, "unit": "%"}
